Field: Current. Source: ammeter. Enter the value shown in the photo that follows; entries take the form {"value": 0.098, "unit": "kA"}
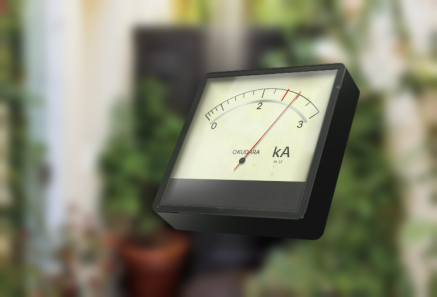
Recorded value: {"value": 2.6, "unit": "kA"}
